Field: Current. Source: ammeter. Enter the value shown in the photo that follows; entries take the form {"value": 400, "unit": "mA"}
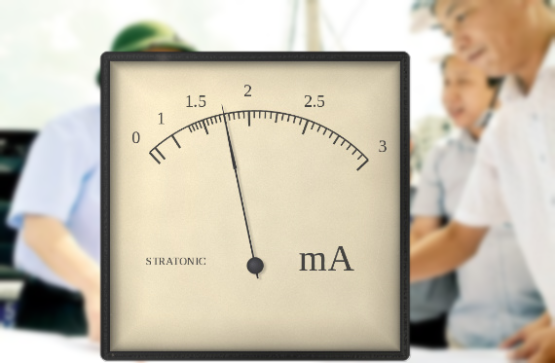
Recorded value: {"value": 1.75, "unit": "mA"}
